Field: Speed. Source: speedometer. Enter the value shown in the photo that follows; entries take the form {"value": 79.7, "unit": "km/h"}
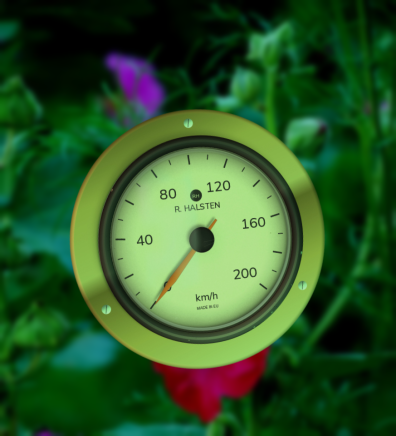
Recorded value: {"value": 0, "unit": "km/h"}
